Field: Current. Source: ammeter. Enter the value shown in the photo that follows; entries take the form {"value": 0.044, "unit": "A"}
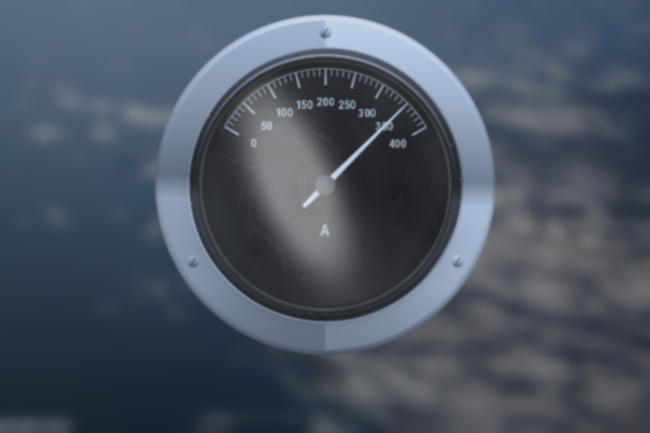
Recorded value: {"value": 350, "unit": "A"}
